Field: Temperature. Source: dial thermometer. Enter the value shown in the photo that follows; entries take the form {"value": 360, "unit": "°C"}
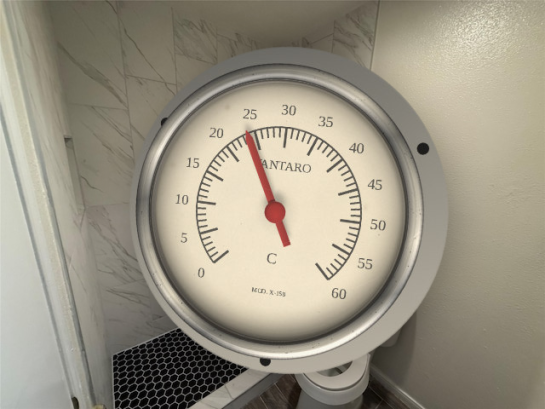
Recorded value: {"value": 24, "unit": "°C"}
